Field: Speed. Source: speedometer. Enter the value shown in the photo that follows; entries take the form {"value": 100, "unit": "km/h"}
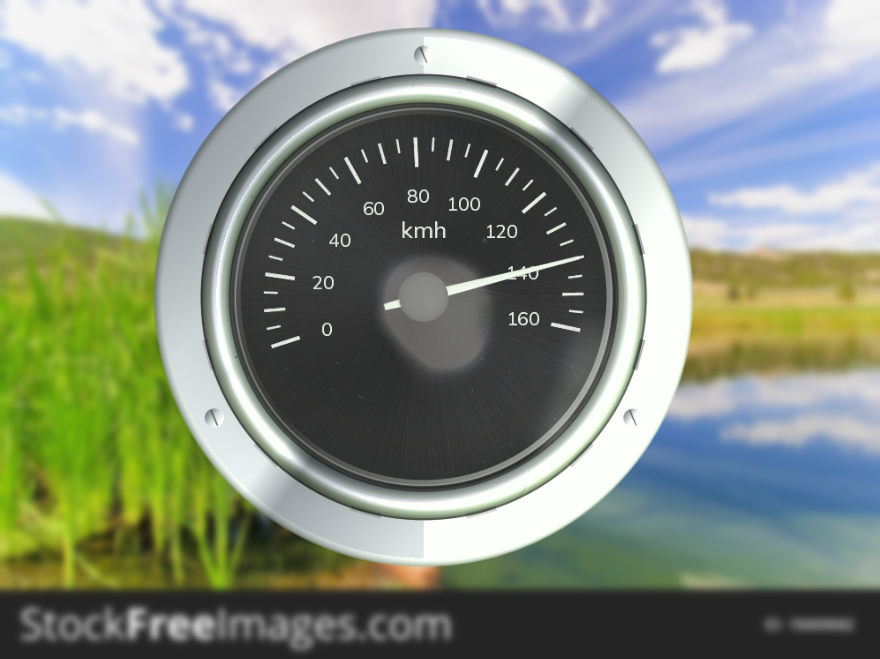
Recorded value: {"value": 140, "unit": "km/h"}
